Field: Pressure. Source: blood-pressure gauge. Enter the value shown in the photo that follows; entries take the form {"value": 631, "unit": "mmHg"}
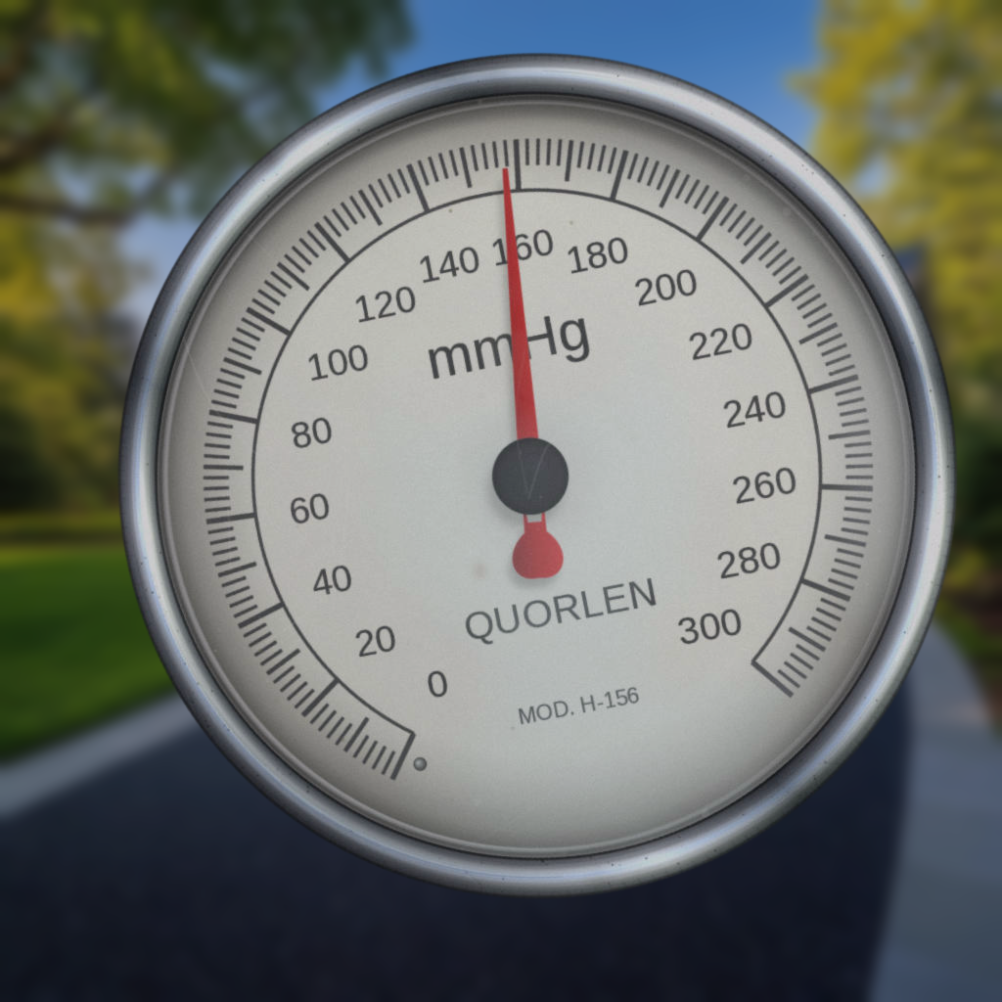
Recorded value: {"value": 158, "unit": "mmHg"}
